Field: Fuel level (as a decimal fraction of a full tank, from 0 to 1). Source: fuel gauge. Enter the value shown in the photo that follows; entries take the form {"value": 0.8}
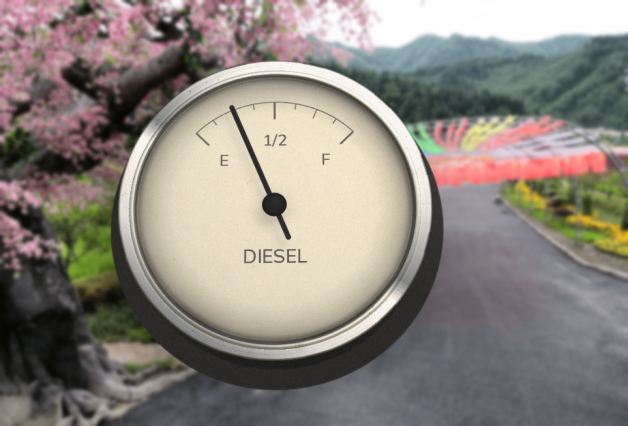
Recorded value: {"value": 0.25}
